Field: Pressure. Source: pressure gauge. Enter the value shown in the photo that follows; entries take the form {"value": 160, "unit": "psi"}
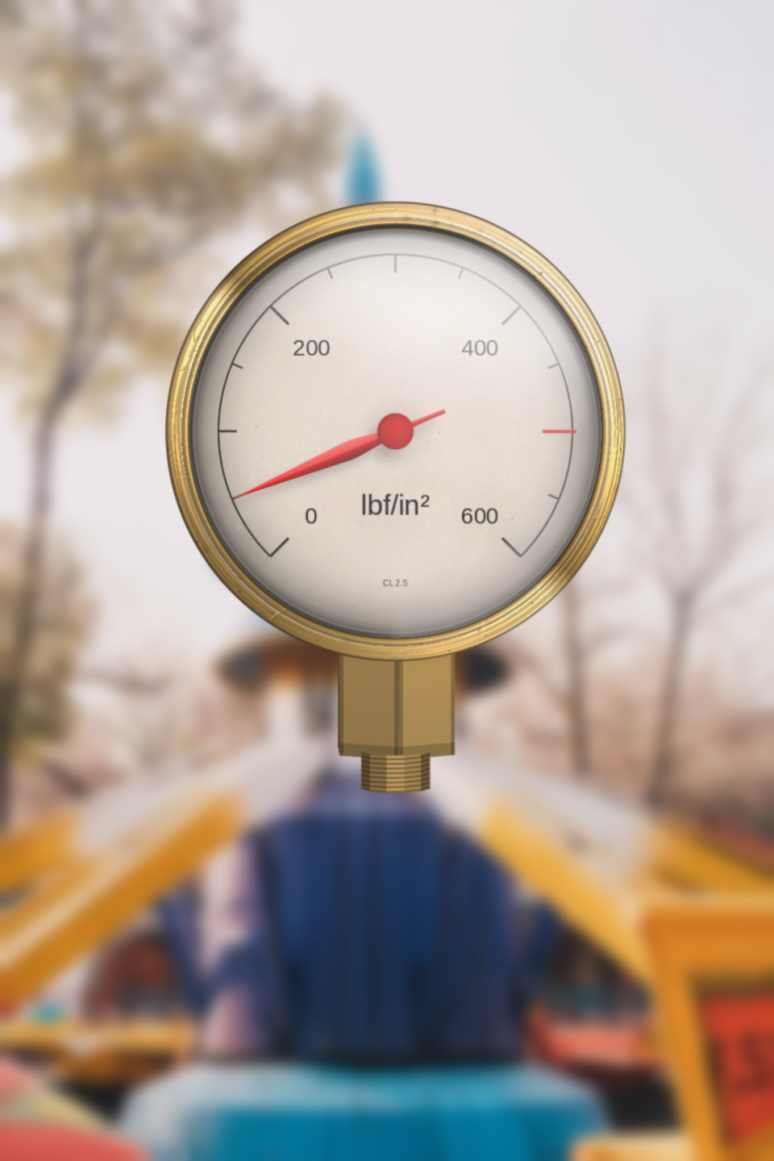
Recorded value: {"value": 50, "unit": "psi"}
